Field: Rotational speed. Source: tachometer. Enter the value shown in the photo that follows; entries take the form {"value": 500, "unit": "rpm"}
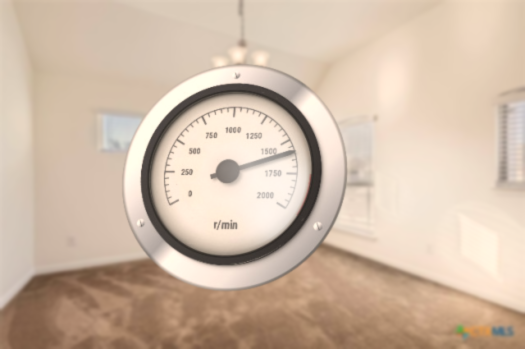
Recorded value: {"value": 1600, "unit": "rpm"}
